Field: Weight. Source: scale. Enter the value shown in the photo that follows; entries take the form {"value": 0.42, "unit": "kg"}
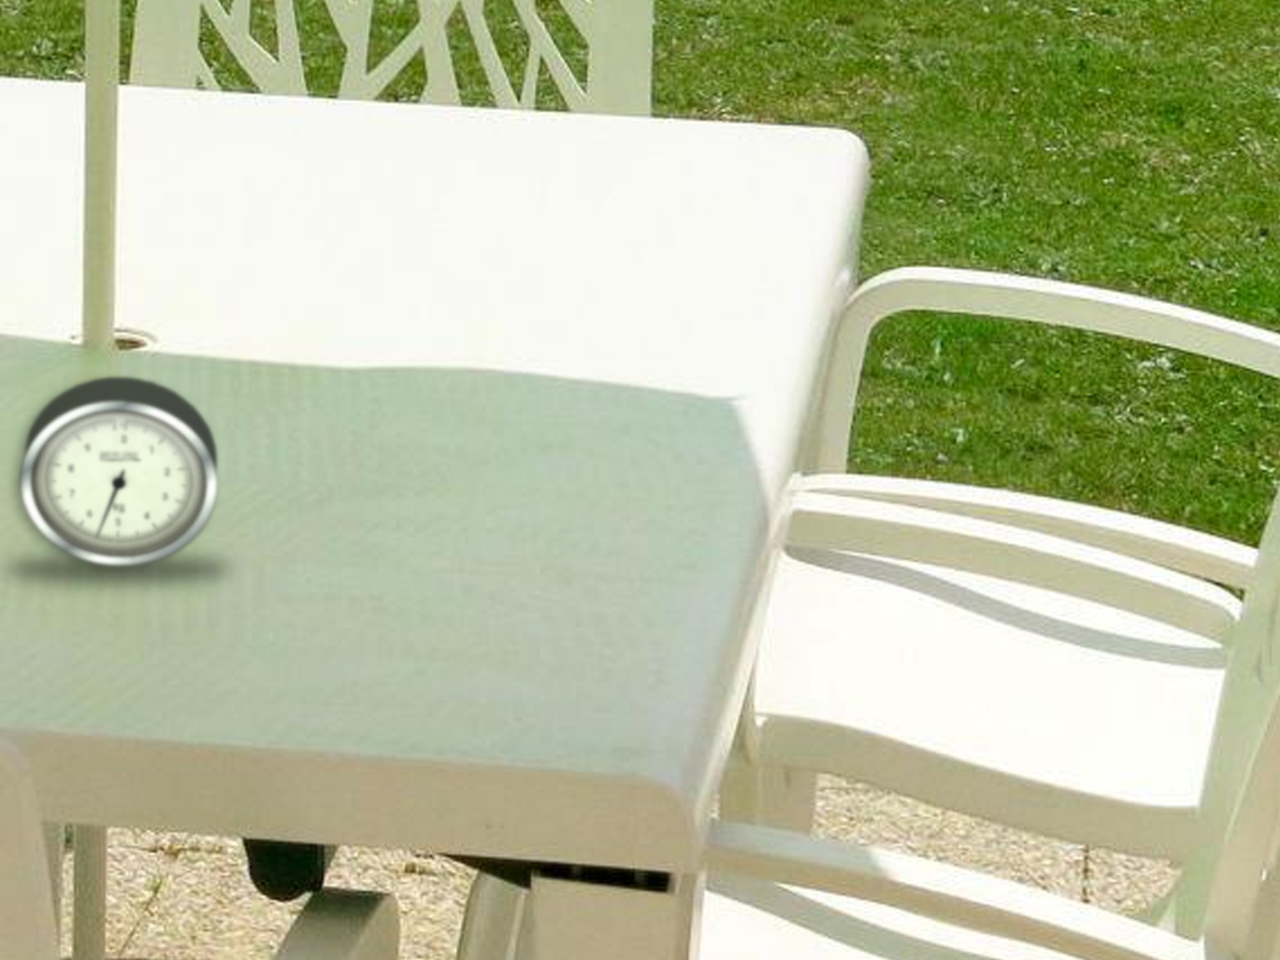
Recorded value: {"value": 5.5, "unit": "kg"}
